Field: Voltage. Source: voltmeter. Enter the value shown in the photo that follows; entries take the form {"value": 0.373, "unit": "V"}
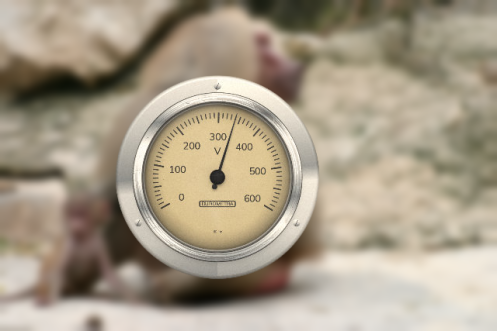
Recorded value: {"value": 340, "unit": "V"}
